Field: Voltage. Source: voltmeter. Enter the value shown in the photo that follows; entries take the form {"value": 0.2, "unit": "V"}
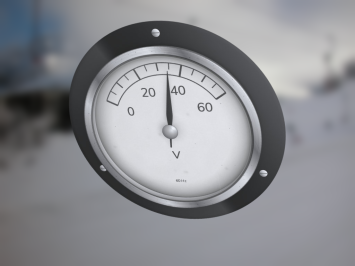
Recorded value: {"value": 35, "unit": "V"}
